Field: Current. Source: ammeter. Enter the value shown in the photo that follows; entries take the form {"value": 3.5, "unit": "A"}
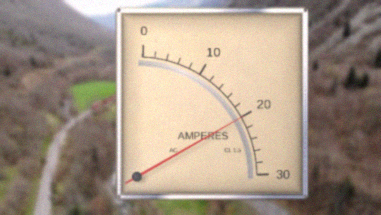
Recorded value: {"value": 20, "unit": "A"}
